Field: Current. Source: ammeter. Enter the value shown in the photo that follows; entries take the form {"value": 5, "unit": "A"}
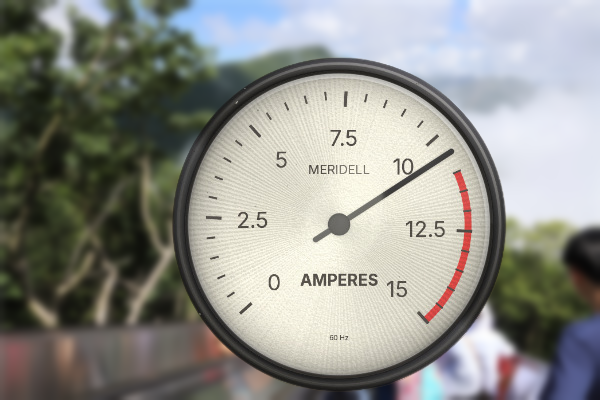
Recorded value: {"value": 10.5, "unit": "A"}
